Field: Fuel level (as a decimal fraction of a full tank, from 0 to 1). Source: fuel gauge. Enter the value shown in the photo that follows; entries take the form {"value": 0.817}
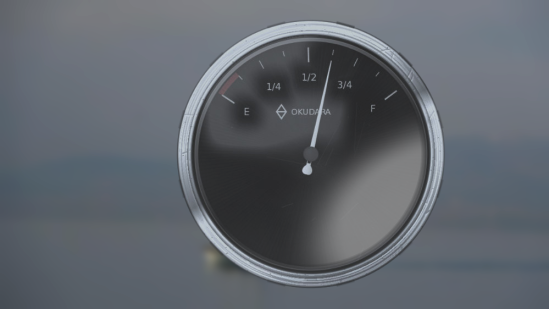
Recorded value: {"value": 0.625}
